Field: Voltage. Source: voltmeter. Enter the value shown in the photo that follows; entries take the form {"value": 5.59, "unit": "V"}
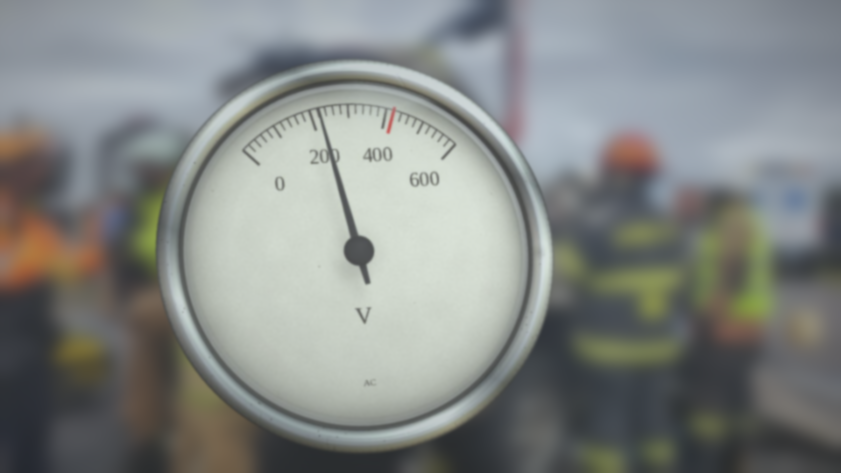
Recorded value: {"value": 220, "unit": "V"}
